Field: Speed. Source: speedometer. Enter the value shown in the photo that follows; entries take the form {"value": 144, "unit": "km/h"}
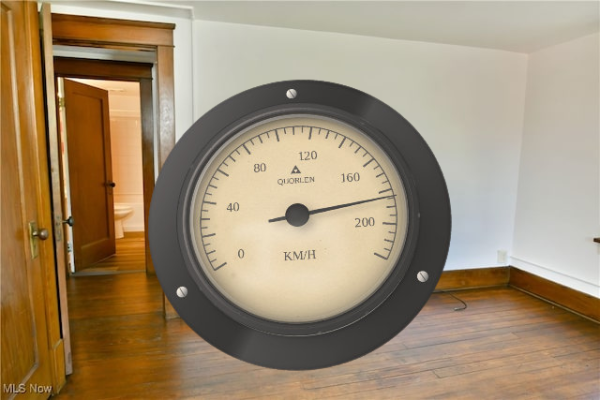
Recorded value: {"value": 185, "unit": "km/h"}
